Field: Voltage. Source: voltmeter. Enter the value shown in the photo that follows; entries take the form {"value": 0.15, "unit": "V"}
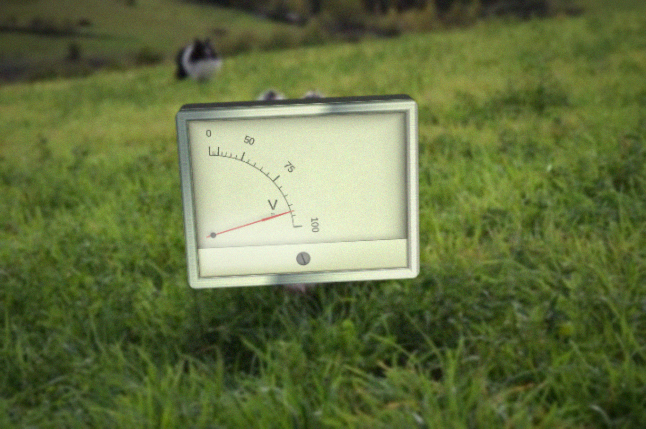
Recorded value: {"value": 92.5, "unit": "V"}
